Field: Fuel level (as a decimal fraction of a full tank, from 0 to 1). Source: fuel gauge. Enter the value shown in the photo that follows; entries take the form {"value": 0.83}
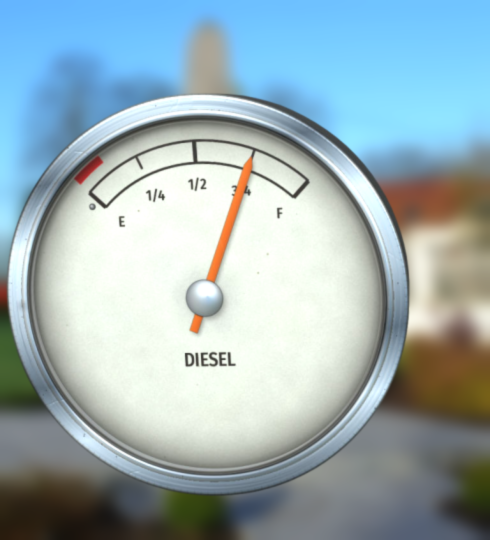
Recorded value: {"value": 0.75}
